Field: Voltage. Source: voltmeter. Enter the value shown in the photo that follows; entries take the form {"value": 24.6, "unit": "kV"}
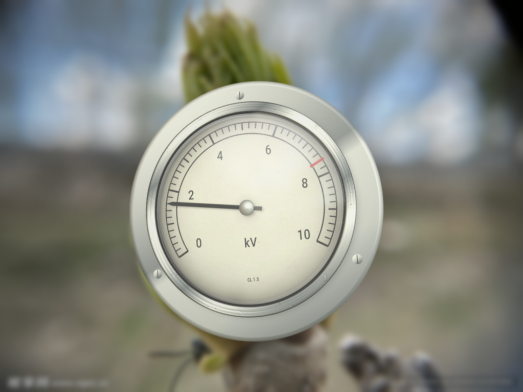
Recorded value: {"value": 1.6, "unit": "kV"}
